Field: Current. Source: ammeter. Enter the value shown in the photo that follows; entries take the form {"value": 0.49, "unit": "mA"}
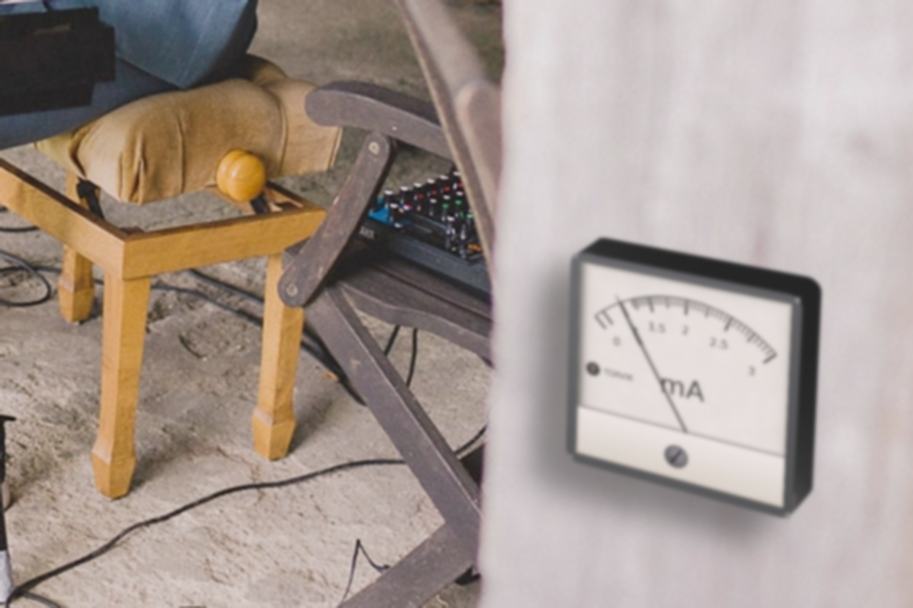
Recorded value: {"value": 1, "unit": "mA"}
